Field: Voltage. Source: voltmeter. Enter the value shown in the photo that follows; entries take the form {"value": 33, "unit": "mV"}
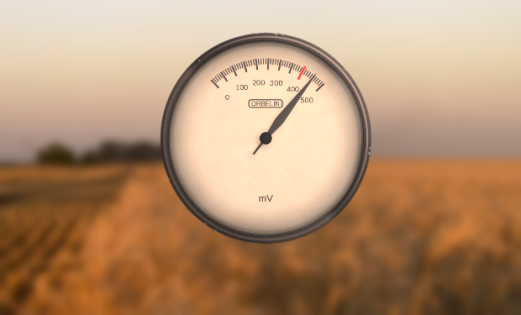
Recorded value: {"value": 450, "unit": "mV"}
